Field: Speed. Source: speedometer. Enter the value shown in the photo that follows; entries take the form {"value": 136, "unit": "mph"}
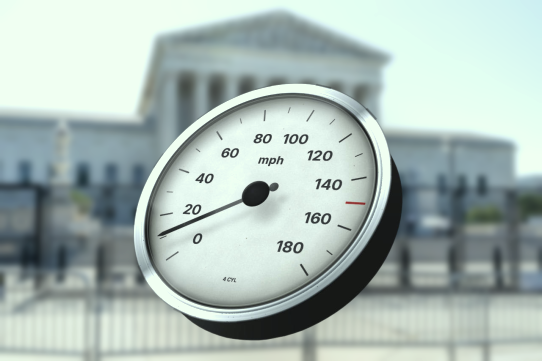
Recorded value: {"value": 10, "unit": "mph"}
